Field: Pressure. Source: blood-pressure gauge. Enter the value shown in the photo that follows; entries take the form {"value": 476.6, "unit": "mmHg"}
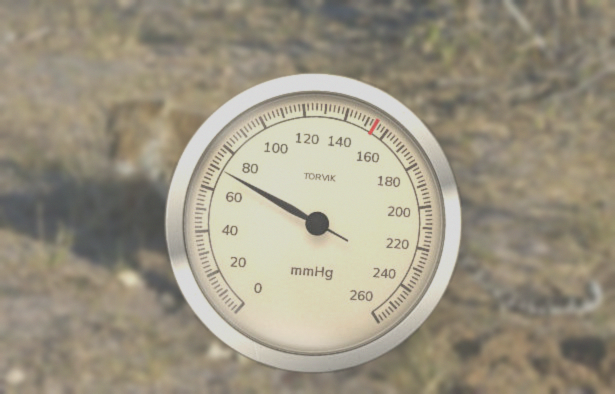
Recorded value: {"value": 70, "unit": "mmHg"}
